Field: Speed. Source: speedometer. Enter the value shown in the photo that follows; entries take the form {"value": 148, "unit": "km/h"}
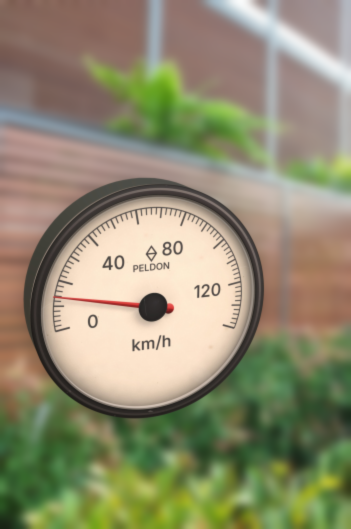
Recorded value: {"value": 14, "unit": "km/h"}
